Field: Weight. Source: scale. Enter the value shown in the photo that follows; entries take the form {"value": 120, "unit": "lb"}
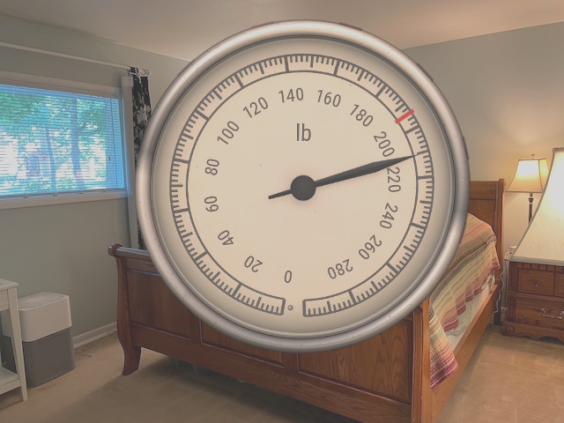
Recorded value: {"value": 210, "unit": "lb"}
